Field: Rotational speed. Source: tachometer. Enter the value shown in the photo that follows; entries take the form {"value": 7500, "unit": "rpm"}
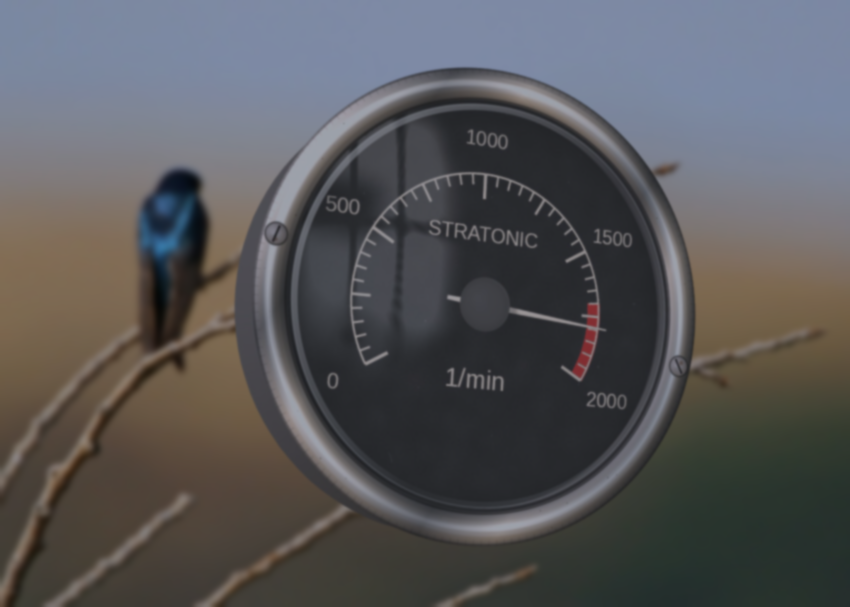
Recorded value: {"value": 1800, "unit": "rpm"}
